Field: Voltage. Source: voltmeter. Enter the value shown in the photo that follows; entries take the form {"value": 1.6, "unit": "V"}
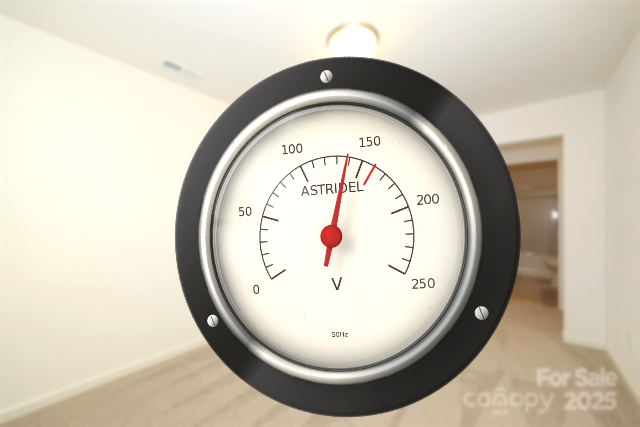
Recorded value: {"value": 140, "unit": "V"}
